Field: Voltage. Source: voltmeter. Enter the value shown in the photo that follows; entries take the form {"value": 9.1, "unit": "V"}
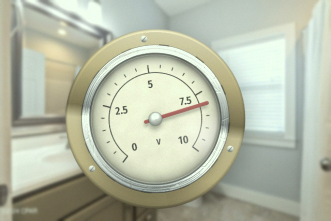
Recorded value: {"value": 8, "unit": "V"}
